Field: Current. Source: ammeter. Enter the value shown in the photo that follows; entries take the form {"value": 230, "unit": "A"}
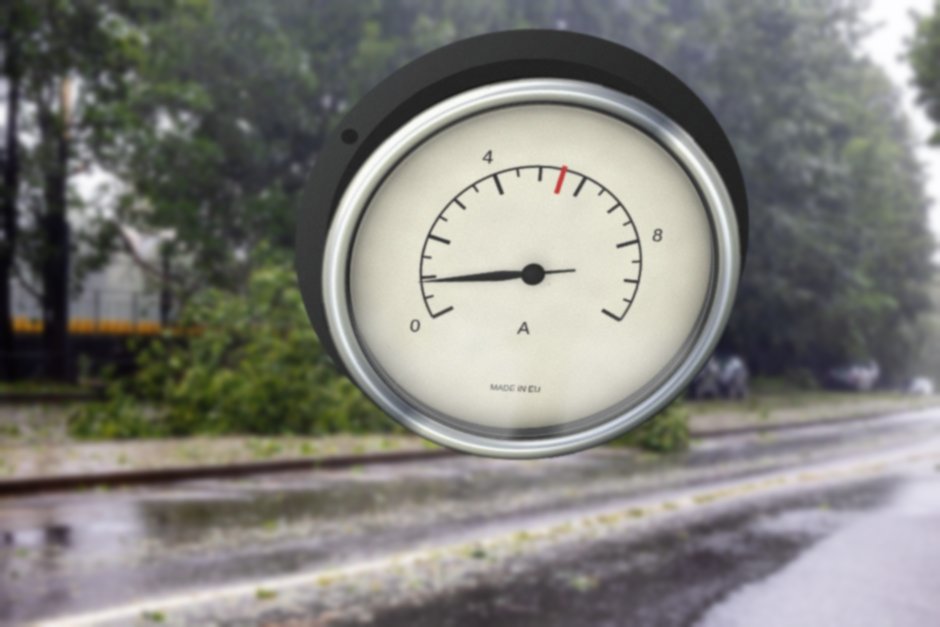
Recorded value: {"value": 1, "unit": "A"}
